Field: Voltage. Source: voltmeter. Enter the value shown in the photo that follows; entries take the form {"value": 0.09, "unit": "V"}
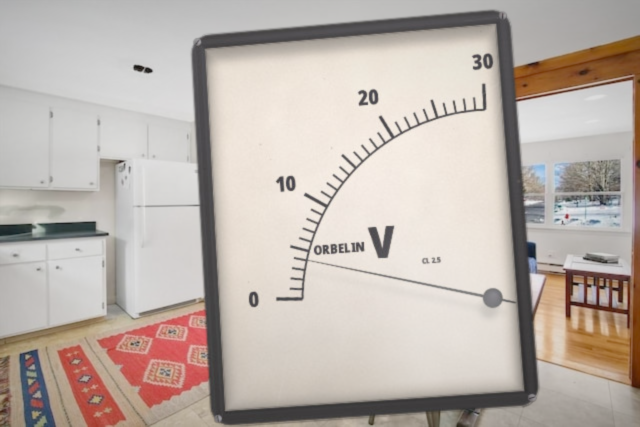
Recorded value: {"value": 4, "unit": "V"}
